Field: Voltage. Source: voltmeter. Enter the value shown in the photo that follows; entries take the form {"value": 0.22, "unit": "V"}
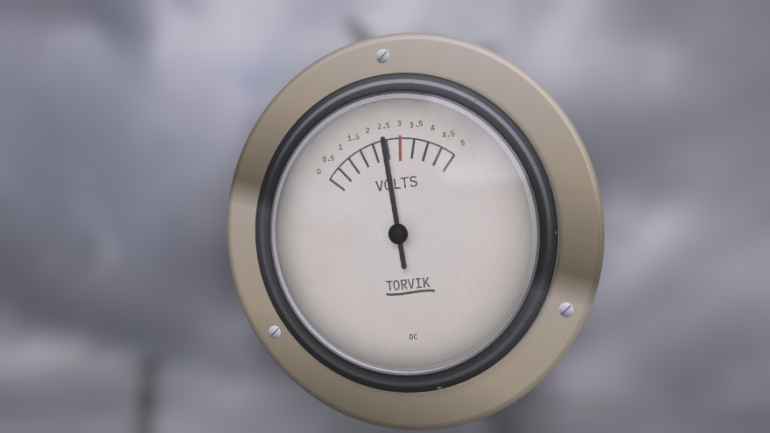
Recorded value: {"value": 2.5, "unit": "V"}
